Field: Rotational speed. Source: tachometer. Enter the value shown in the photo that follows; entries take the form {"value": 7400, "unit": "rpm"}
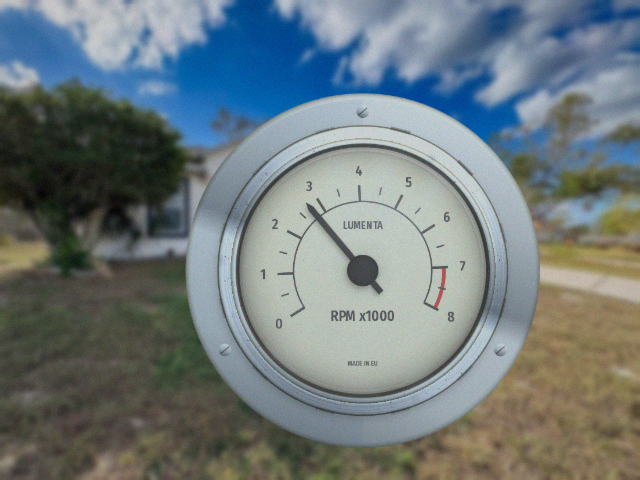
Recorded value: {"value": 2750, "unit": "rpm"}
